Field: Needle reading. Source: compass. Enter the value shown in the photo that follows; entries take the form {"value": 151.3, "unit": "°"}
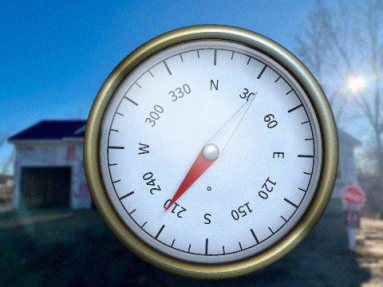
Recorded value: {"value": 215, "unit": "°"}
